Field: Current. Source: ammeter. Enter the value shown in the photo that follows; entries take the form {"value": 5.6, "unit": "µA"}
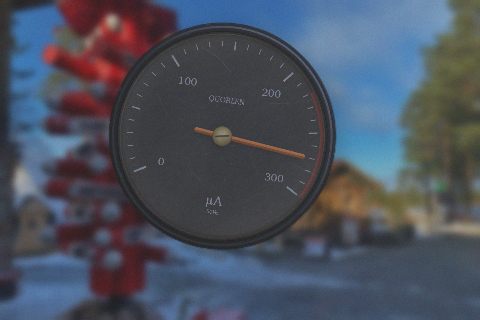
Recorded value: {"value": 270, "unit": "µA"}
